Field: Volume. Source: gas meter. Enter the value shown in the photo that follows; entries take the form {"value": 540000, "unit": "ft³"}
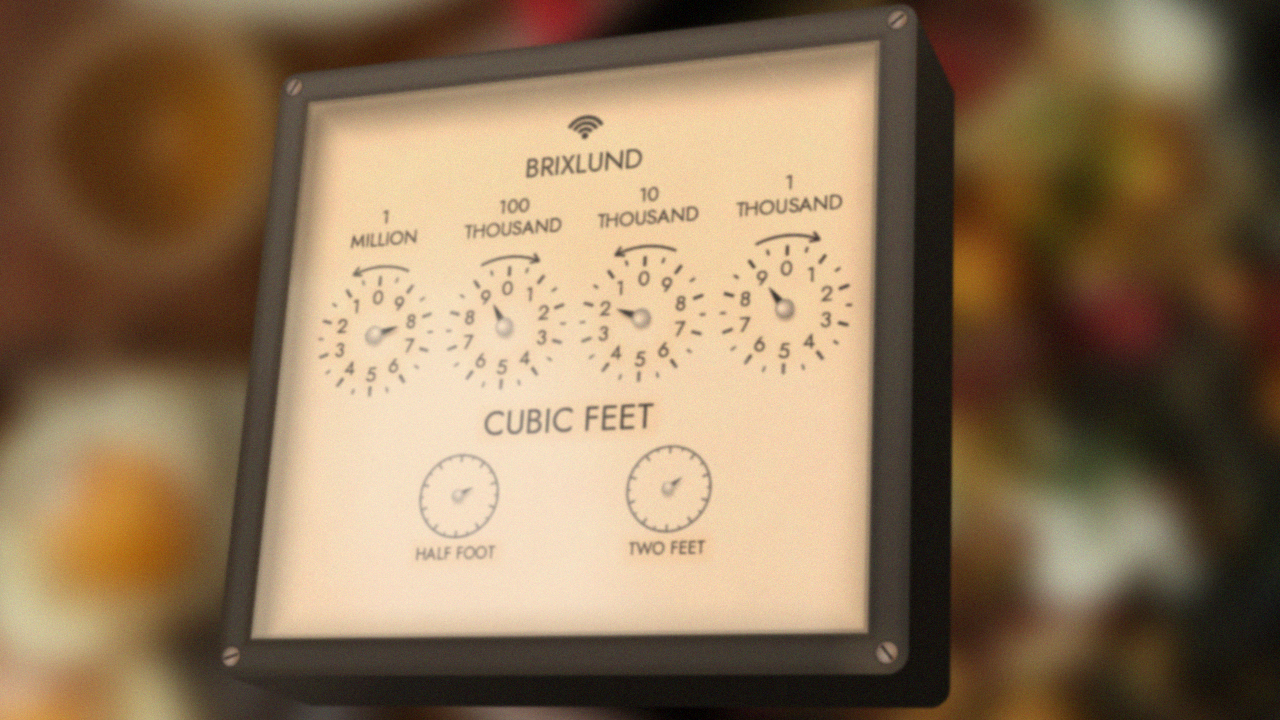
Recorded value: {"value": 791900, "unit": "ft³"}
